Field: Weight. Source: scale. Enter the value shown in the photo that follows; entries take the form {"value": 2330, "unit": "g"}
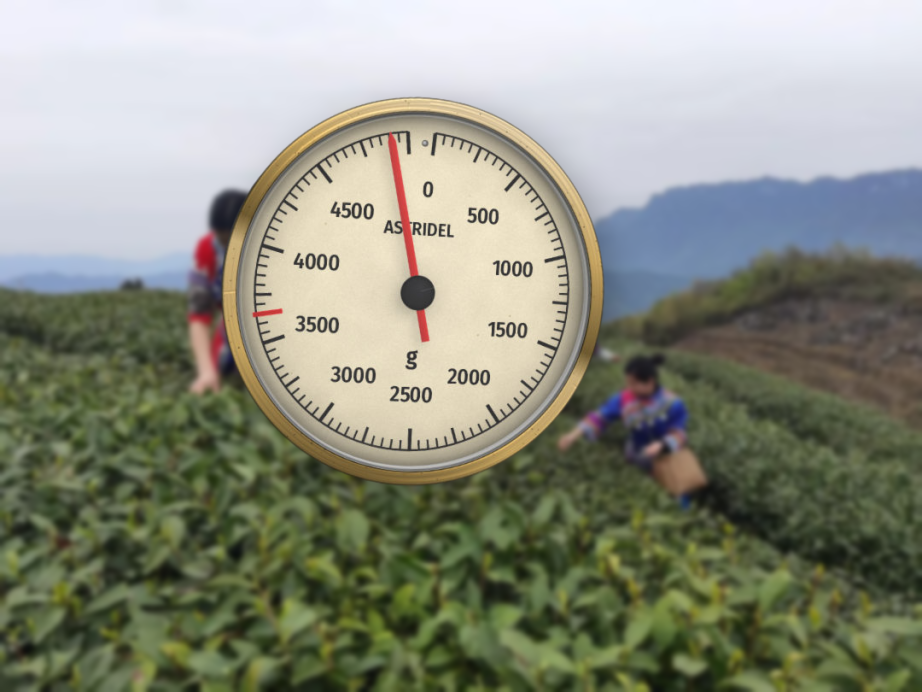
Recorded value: {"value": 4900, "unit": "g"}
